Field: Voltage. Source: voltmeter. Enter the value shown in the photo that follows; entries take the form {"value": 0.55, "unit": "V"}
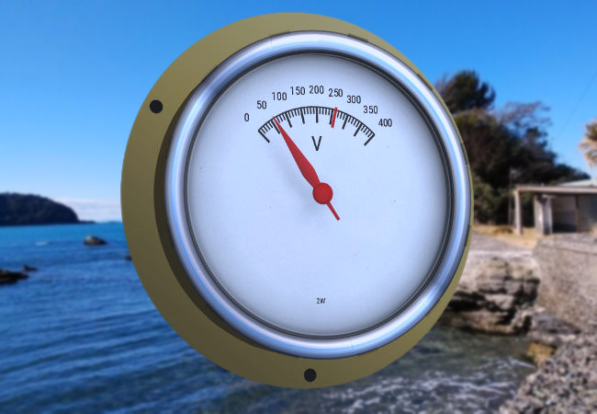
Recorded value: {"value": 50, "unit": "V"}
